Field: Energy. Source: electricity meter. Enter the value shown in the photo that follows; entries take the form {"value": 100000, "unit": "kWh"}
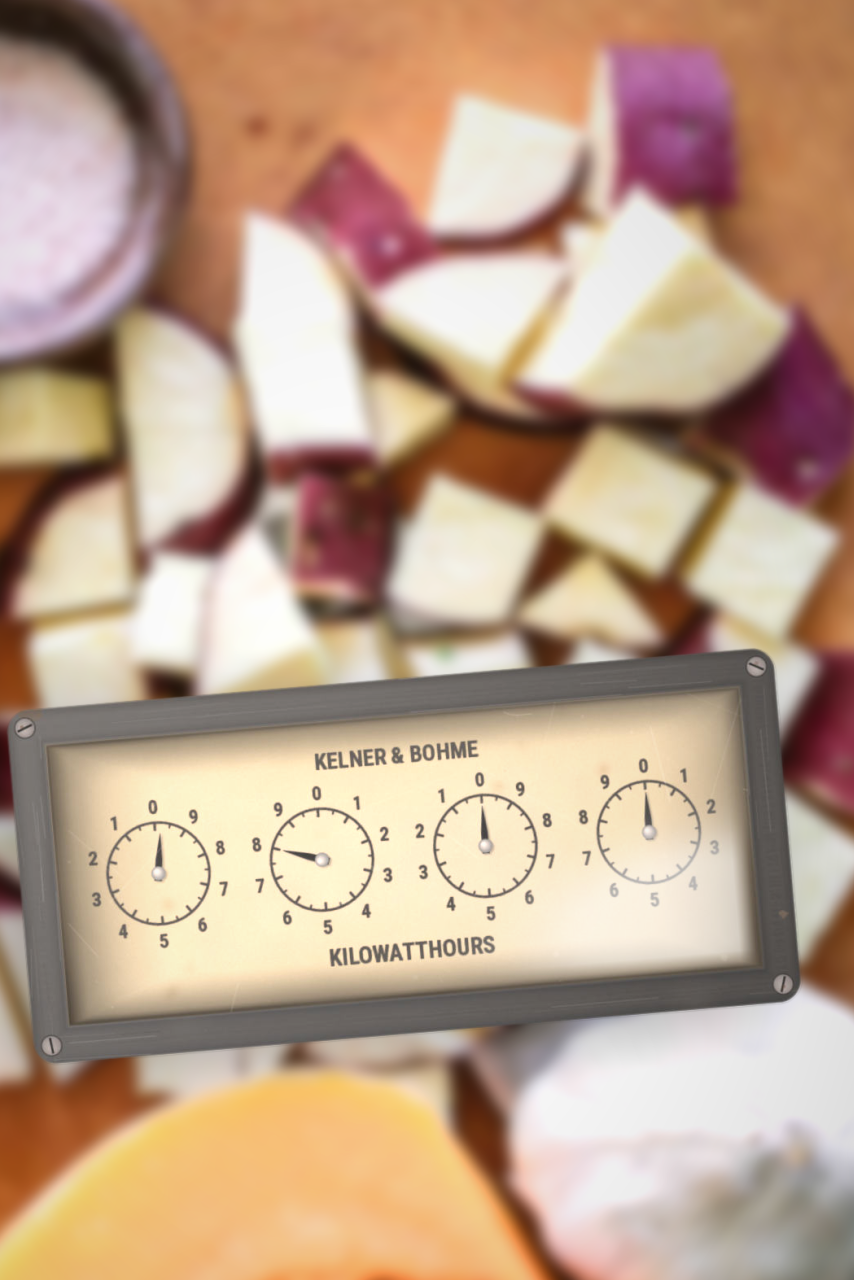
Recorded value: {"value": 9800, "unit": "kWh"}
